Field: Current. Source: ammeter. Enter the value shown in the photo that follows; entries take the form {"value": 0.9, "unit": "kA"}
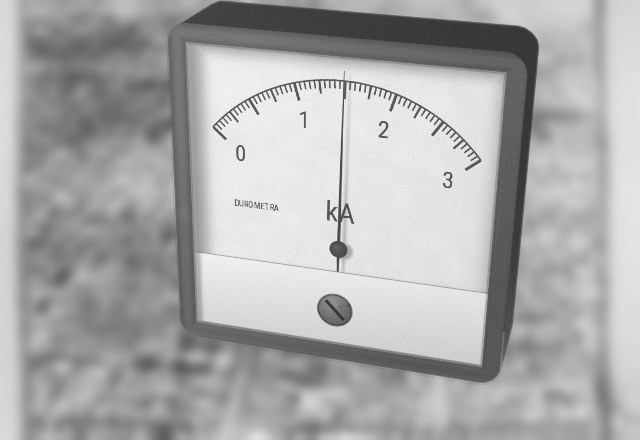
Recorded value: {"value": 1.5, "unit": "kA"}
